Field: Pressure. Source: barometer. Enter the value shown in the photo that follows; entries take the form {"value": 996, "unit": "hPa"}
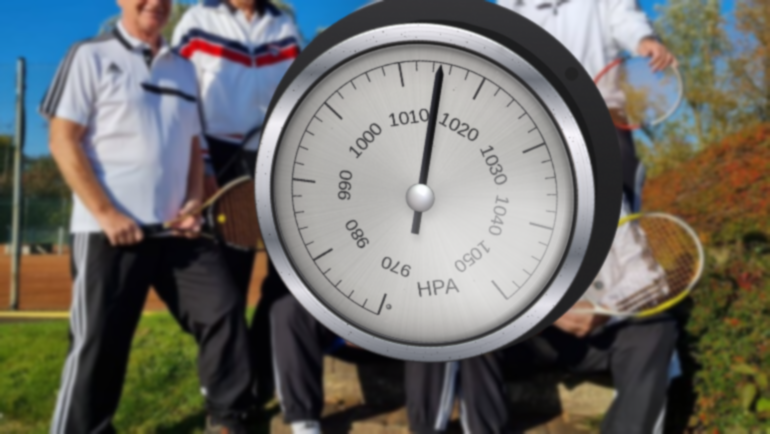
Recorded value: {"value": 1015, "unit": "hPa"}
